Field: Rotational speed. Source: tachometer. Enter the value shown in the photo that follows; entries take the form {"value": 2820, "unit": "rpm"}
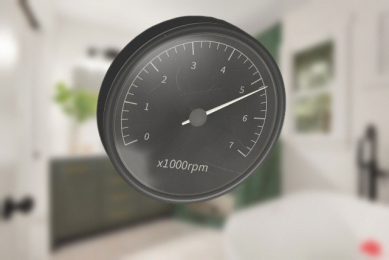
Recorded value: {"value": 5200, "unit": "rpm"}
